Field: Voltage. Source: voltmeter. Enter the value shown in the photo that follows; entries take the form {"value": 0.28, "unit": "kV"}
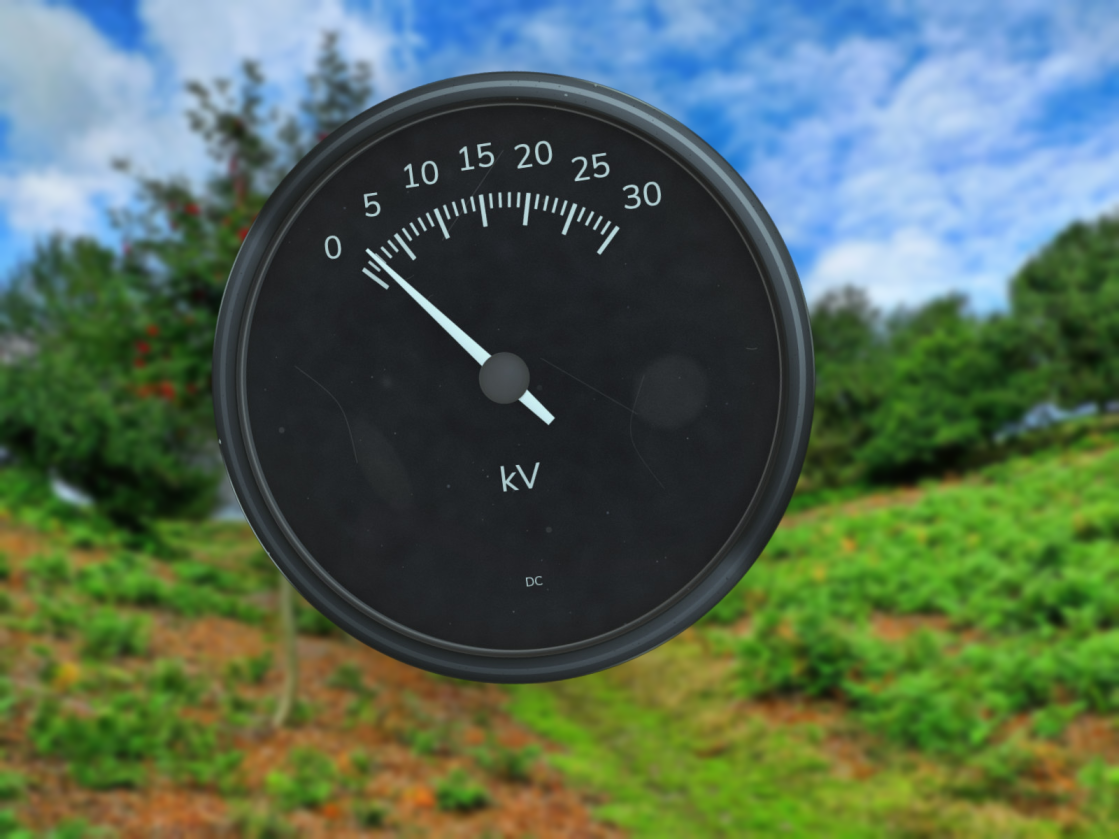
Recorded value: {"value": 2, "unit": "kV"}
